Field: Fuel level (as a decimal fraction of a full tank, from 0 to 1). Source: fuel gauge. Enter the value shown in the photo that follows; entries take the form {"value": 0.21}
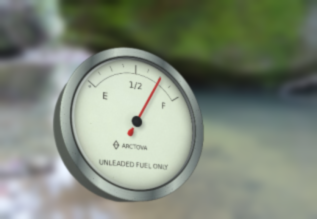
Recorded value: {"value": 0.75}
